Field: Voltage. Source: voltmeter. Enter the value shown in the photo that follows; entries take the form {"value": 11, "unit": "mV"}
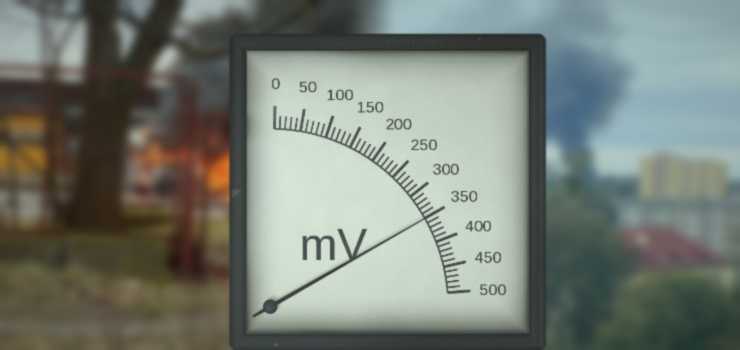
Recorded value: {"value": 350, "unit": "mV"}
